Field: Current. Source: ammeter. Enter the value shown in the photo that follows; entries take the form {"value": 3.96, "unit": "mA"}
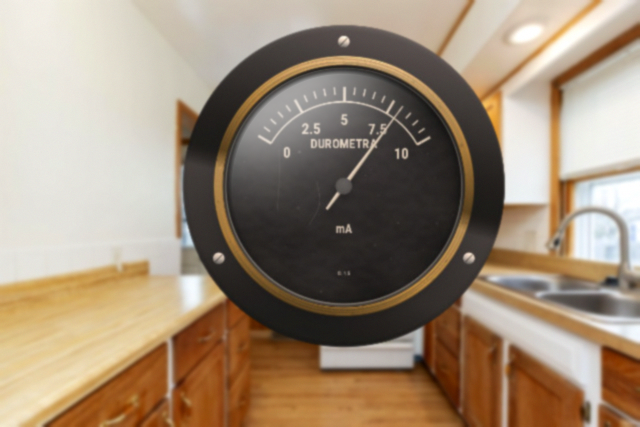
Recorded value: {"value": 8, "unit": "mA"}
